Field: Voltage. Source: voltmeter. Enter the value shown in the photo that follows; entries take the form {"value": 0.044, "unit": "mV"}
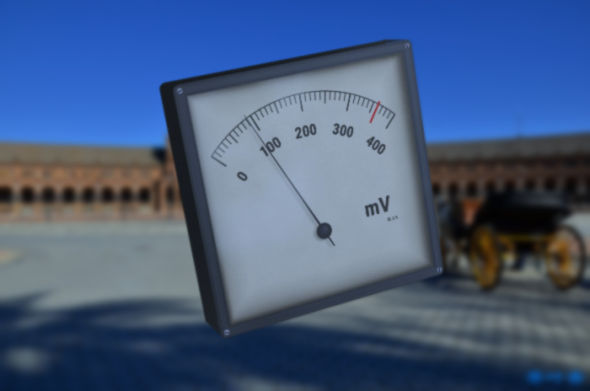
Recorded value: {"value": 90, "unit": "mV"}
